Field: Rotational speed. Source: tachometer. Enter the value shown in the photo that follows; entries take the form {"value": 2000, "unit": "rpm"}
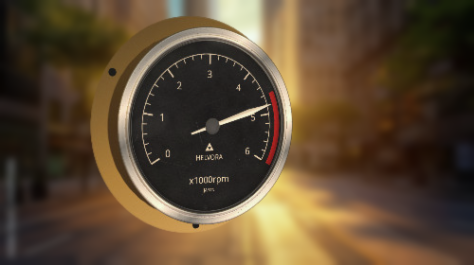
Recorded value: {"value": 4800, "unit": "rpm"}
